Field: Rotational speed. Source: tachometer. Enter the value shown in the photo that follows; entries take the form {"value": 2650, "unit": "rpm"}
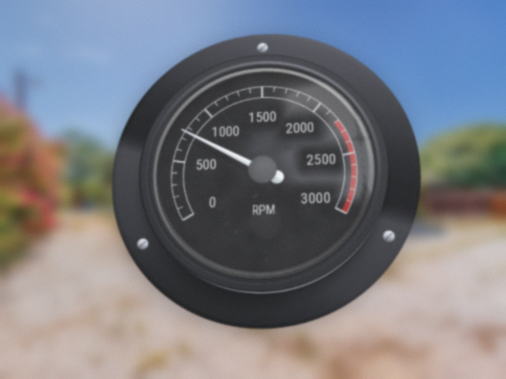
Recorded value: {"value": 750, "unit": "rpm"}
